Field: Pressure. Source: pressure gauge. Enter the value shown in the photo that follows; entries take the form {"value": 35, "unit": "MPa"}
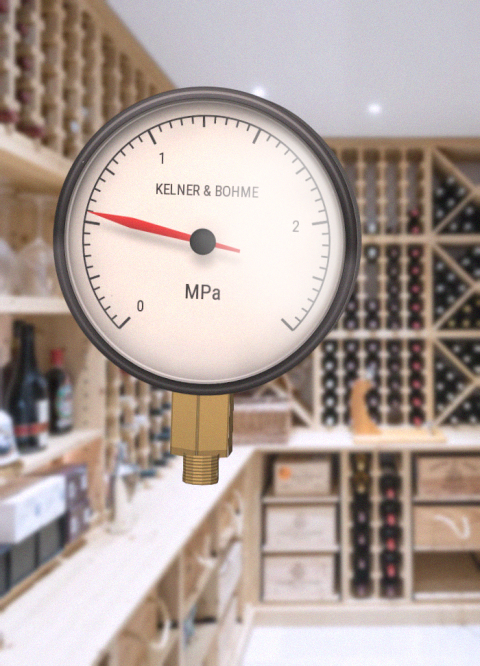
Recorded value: {"value": 0.55, "unit": "MPa"}
